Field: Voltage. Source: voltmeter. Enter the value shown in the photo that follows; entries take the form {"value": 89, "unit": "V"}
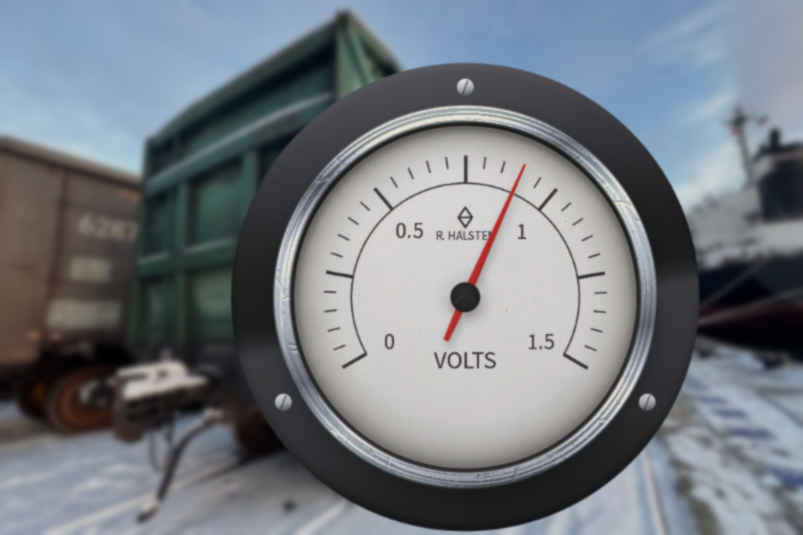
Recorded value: {"value": 0.9, "unit": "V"}
